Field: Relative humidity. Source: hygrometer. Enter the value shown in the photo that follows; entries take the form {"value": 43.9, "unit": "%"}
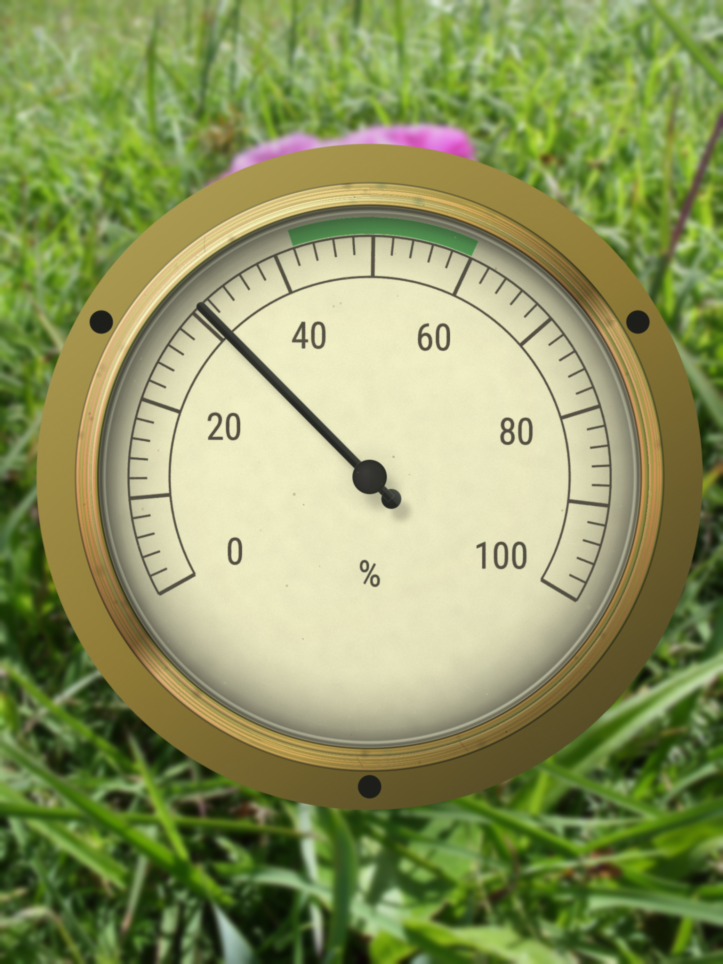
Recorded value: {"value": 31, "unit": "%"}
